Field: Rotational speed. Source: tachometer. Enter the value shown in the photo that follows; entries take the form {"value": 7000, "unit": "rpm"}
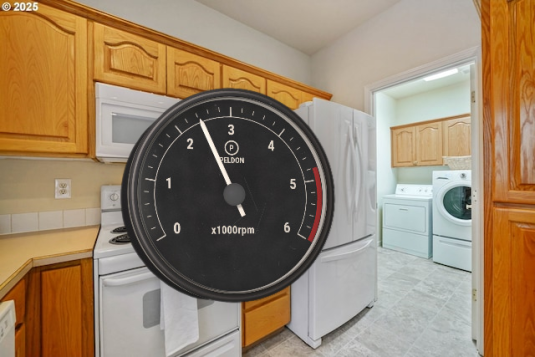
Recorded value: {"value": 2400, "unit": "rpm"}
